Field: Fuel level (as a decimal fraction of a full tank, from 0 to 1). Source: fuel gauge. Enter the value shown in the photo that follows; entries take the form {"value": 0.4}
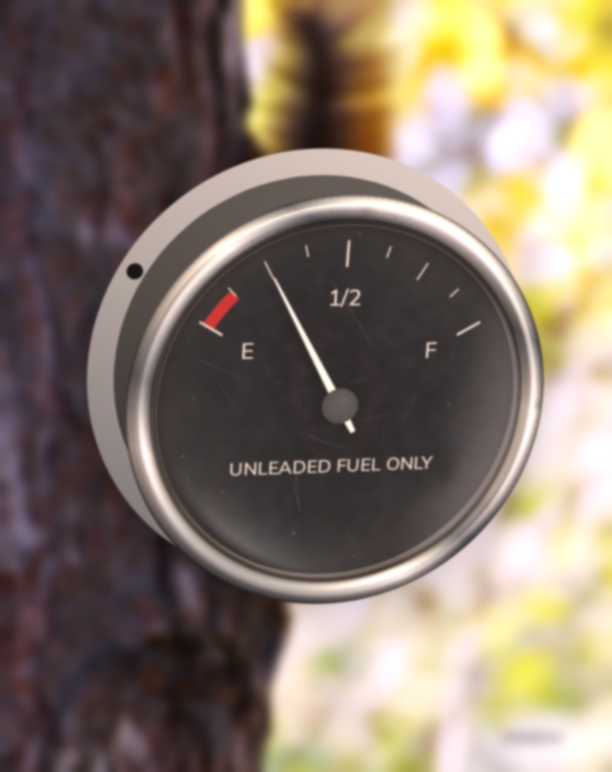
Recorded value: {"value": 0.25}
